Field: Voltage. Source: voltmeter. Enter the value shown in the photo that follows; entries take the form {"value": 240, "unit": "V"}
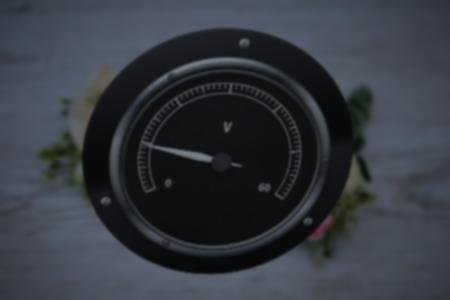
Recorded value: {"value": 10, "unit": "V"}
